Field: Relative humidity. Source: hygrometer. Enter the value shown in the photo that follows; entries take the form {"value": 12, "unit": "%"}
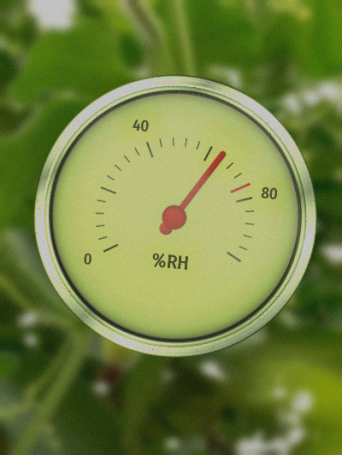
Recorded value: {"value": 64, "unit": "%"}
